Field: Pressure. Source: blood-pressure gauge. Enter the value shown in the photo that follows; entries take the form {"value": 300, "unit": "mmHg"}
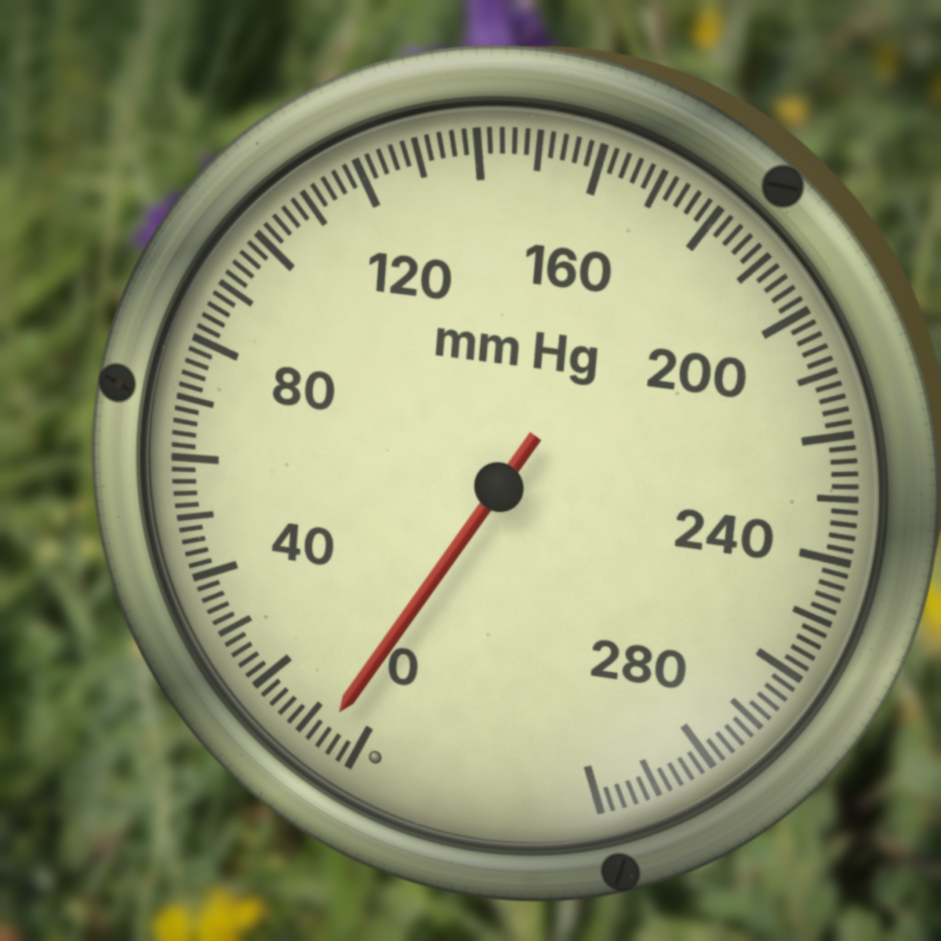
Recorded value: {"value": 6, "unit": "mmHg"}
